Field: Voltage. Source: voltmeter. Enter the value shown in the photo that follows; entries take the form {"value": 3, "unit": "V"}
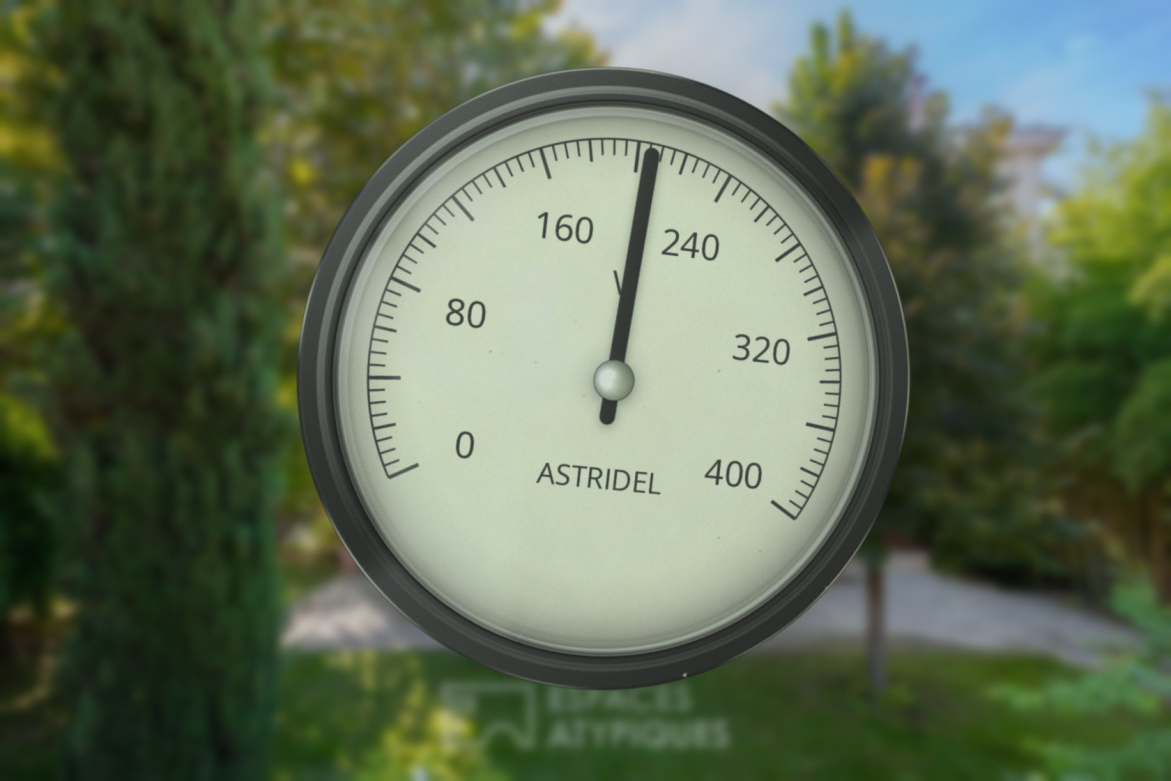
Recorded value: {"value": 205, "unit": "V"}
